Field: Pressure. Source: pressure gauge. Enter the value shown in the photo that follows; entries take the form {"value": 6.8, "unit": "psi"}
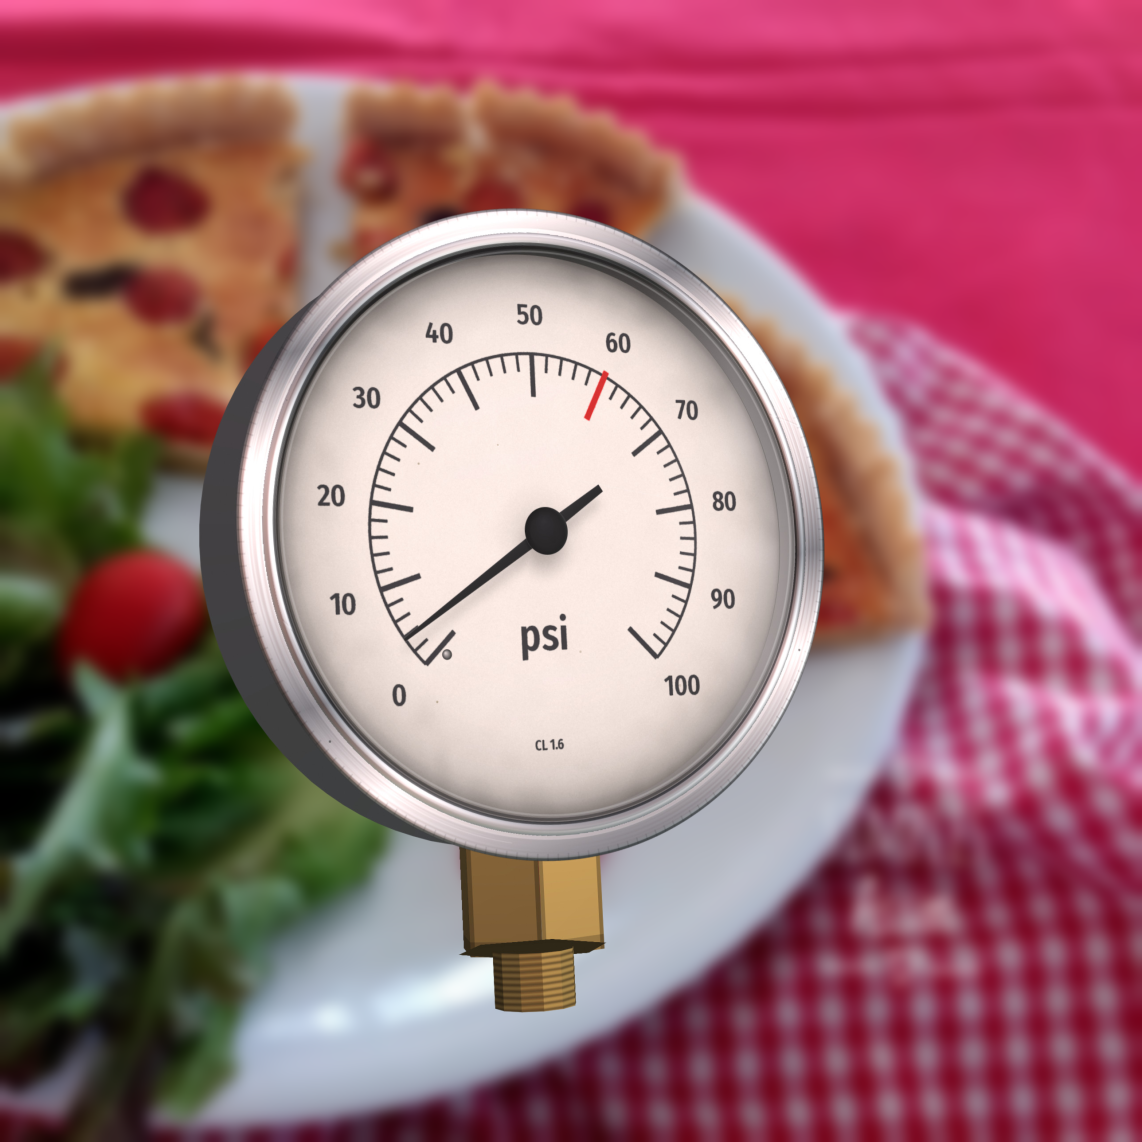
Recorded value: {"value": 4, "unit": "psi"}
